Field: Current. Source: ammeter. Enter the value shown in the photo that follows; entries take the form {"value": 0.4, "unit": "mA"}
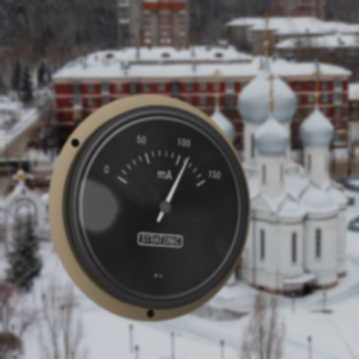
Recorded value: {"value": 110, "unit": "mA"}
